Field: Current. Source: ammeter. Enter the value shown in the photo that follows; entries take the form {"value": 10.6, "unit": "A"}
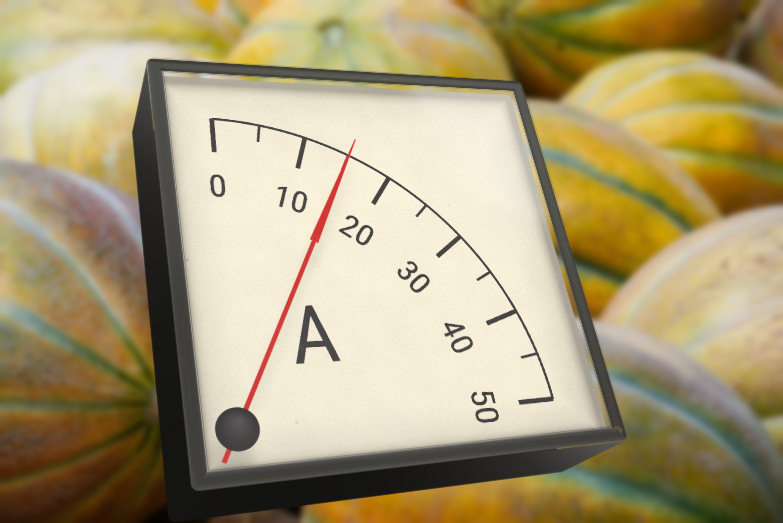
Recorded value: {"value": 15, "unit": "A"}
